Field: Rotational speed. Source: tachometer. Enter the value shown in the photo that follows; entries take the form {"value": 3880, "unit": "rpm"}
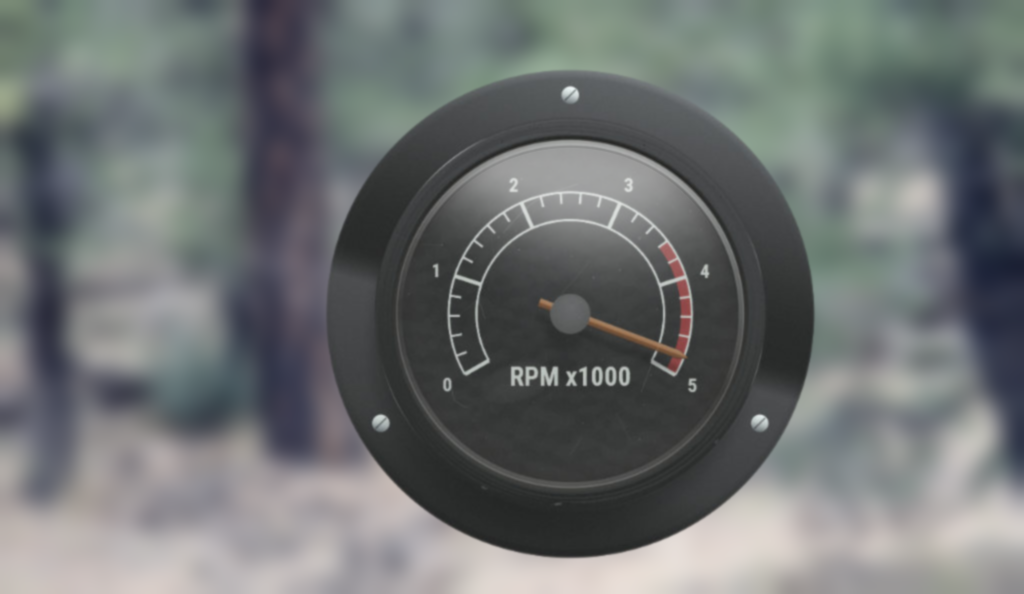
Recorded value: {"value": 4800, "unit": "rpm"}
